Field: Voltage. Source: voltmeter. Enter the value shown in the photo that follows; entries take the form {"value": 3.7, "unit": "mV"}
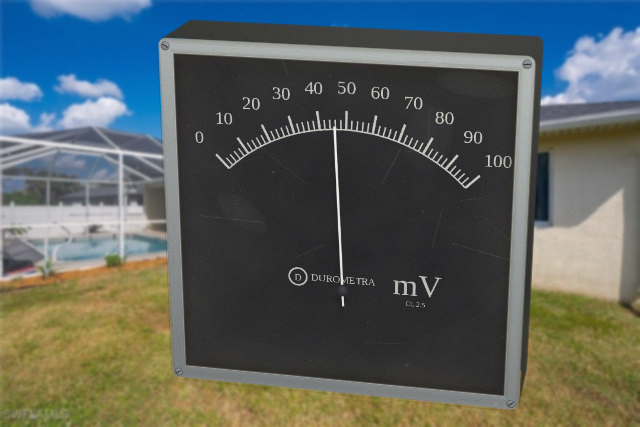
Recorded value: {"value": 46, "unit": "mV"}
